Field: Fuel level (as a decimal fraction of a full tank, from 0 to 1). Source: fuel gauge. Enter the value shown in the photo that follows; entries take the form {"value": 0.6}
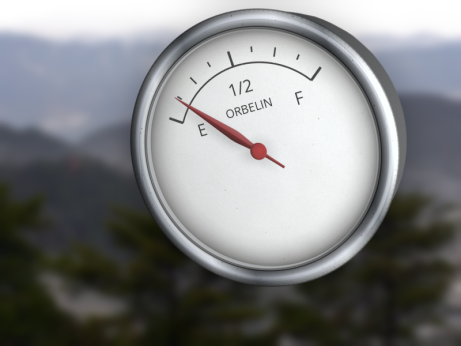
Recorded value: {"value": 0.125}
